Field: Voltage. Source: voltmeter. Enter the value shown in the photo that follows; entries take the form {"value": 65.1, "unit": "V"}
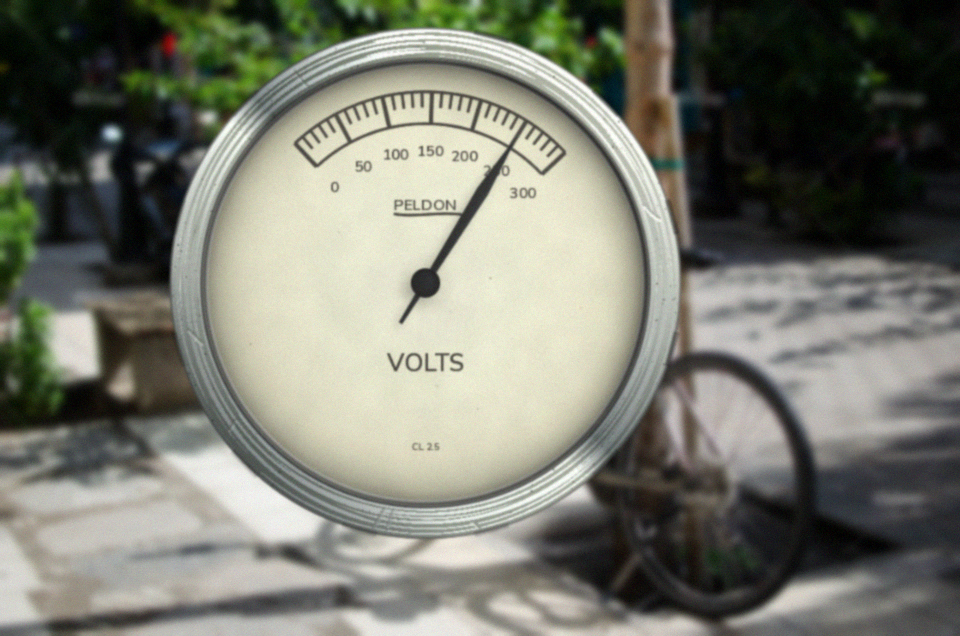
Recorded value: {"value": 250, "unit": "V"}
